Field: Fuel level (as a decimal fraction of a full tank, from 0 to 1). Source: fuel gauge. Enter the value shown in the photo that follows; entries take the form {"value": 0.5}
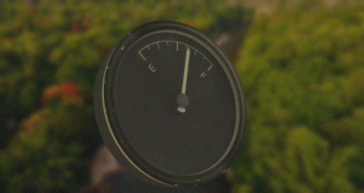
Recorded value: {"value": 0.625}
